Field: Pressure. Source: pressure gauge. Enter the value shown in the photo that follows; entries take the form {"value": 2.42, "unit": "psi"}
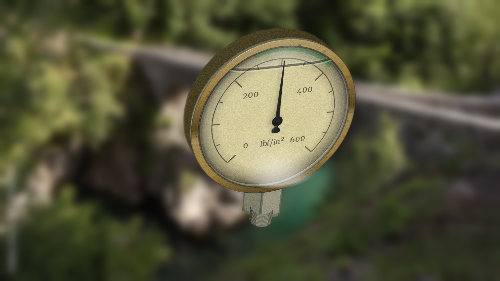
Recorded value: {"value": 300, "unit": "psi"}
